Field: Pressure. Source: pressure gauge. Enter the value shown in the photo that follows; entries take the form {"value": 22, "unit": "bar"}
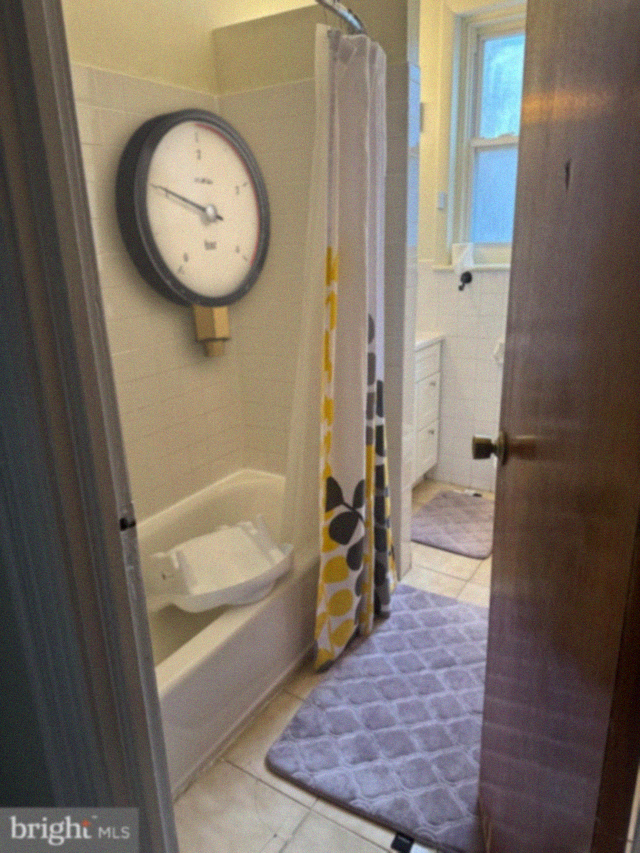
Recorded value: {"value": 1, "unit": "bar"}
